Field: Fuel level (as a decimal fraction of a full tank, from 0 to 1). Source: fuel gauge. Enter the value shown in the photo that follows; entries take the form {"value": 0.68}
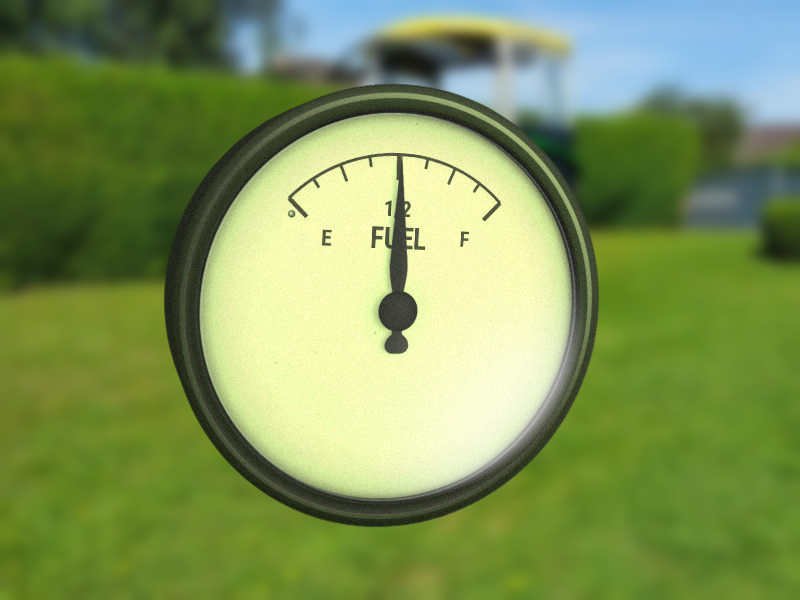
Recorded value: {"value": 0.5}
